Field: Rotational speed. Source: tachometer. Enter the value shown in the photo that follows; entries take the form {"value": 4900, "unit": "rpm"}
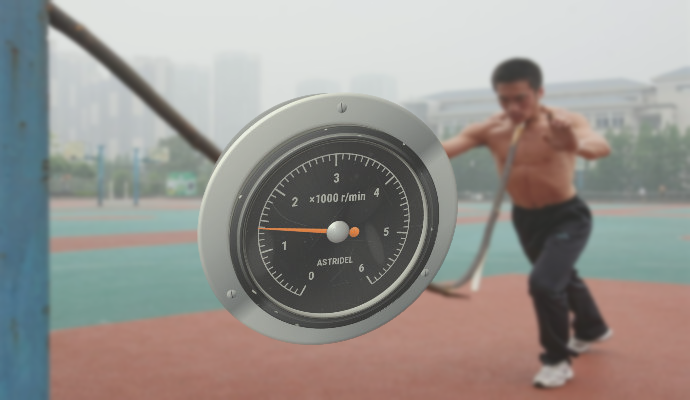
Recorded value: {"value": 1400, "unit": "rpm"}
